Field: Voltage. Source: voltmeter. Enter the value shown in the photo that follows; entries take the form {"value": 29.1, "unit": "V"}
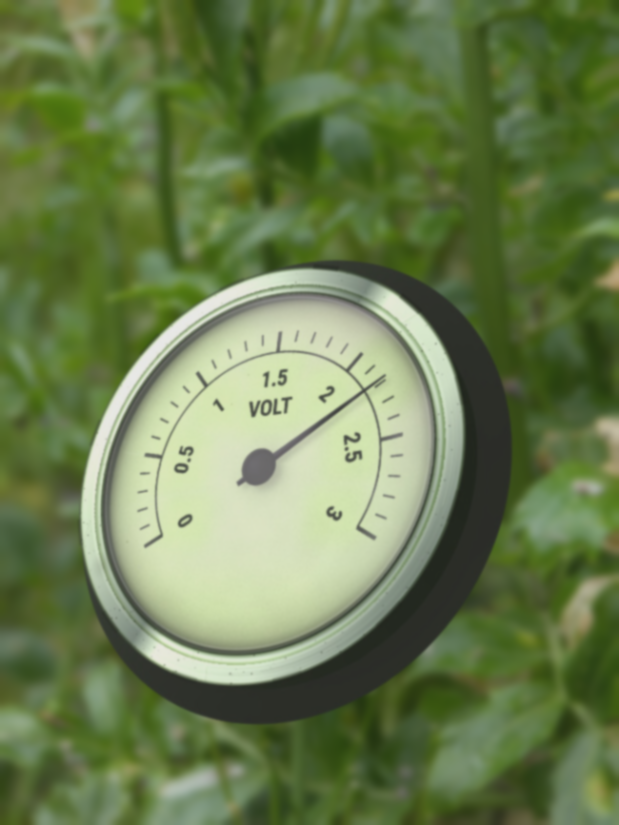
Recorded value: {"value": 2.2, "unit": "V"}
